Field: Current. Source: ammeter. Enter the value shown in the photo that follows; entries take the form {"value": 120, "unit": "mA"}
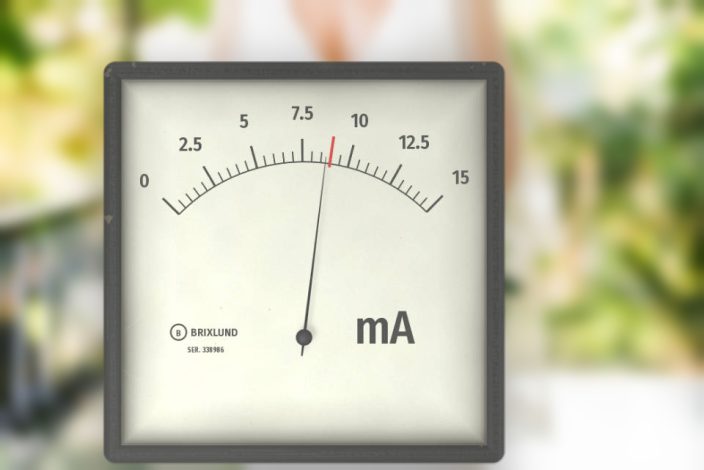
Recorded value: {"value": 8.75, "unit": "mA"}
